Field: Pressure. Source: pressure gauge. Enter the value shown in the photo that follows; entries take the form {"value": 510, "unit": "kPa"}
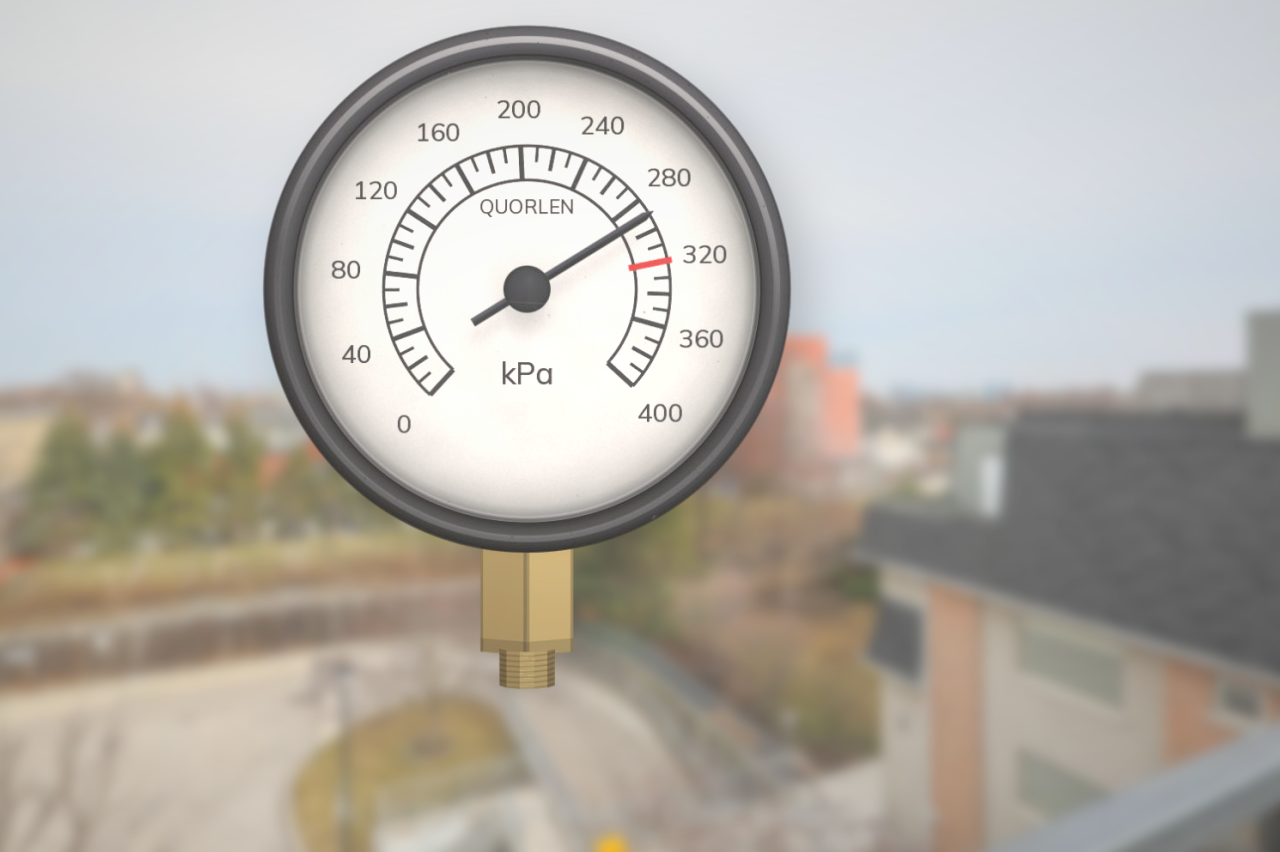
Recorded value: {"value": 290, "unit": "kPa"}
